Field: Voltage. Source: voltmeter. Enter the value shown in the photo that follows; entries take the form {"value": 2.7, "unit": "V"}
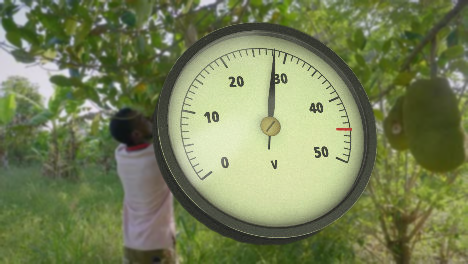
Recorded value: {"value": 28, "unit": "V"}
